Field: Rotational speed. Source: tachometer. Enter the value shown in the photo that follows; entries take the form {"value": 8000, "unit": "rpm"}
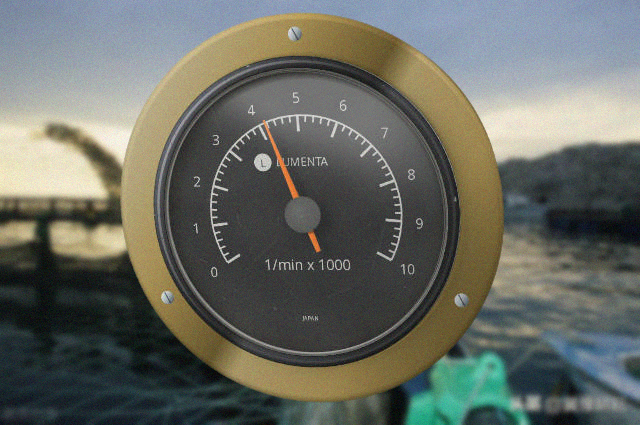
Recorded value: {"value": 4200, "unit": "rpm"}
